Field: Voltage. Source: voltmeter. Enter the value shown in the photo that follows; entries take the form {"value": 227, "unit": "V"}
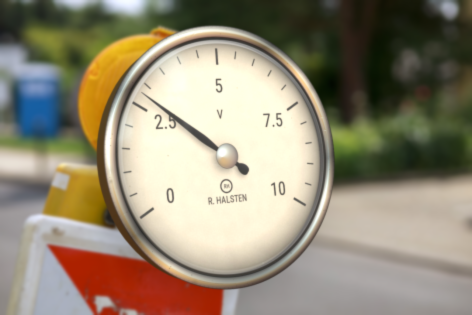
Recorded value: {"value": 2.75, "unit": "V"}
